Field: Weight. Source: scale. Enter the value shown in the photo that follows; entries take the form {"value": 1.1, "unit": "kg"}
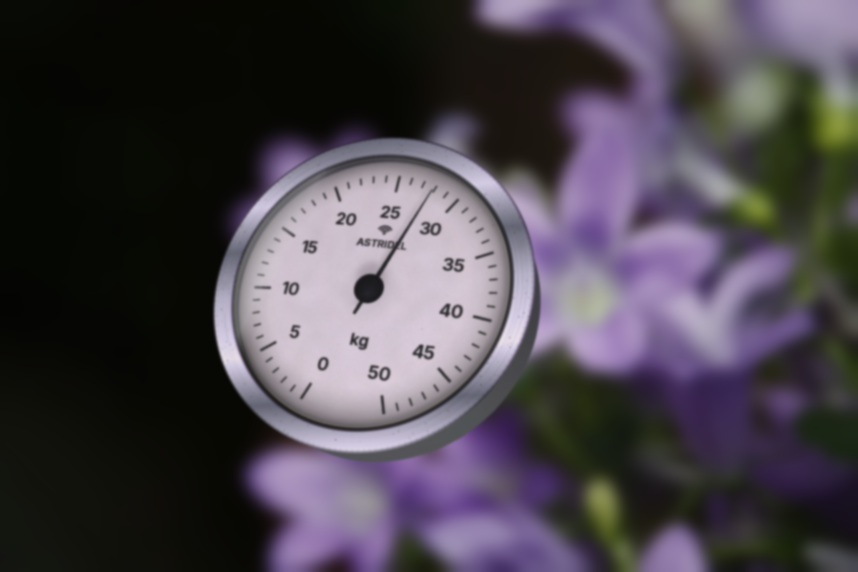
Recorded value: {"value": 28, "unit": "kg"}
